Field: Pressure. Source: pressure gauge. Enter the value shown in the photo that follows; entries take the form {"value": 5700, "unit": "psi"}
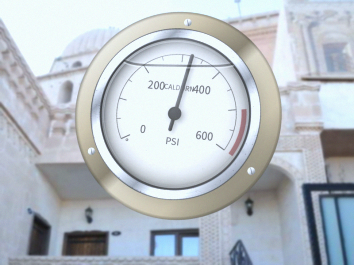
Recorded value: {"value": 325, "unit": "psi"}
